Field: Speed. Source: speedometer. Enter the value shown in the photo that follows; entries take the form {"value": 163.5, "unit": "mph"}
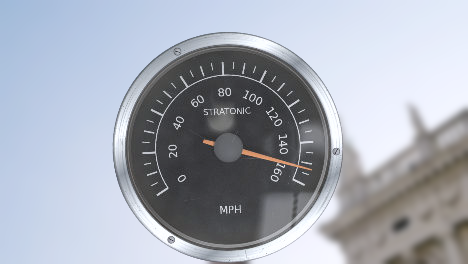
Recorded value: {"value": 152.5, "unit": "mph"}
